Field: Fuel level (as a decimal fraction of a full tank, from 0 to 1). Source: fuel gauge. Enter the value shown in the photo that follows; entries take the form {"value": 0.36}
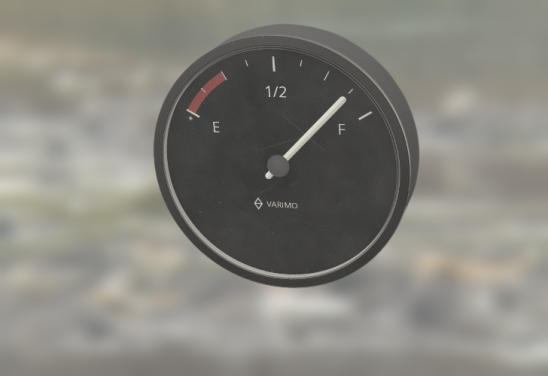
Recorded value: {"value": 0.875}
